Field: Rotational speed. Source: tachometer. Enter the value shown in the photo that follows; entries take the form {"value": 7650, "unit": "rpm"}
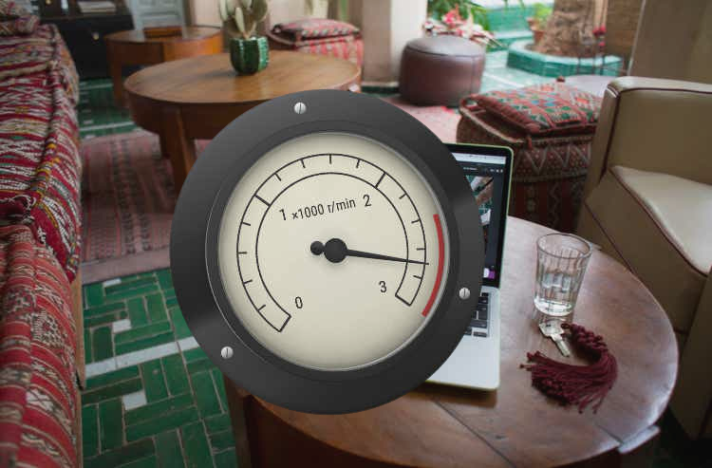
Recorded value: {"value": 2700, "unit": "rpm"}
